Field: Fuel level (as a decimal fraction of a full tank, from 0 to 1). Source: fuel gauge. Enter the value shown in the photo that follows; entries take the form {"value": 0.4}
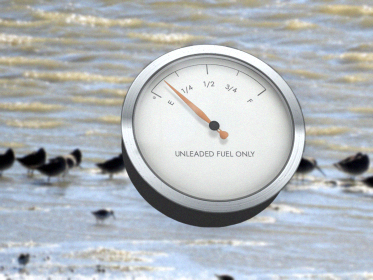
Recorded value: {"value": 0.125}
